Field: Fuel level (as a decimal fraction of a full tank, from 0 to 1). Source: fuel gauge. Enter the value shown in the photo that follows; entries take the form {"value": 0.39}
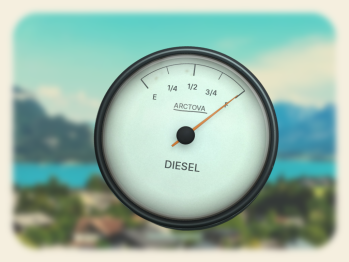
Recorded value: {"value": 1}
